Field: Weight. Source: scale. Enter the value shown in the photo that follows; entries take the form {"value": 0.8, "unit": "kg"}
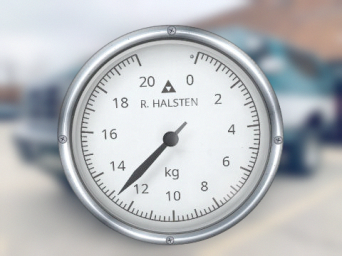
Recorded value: {"value": 12.8, "unit": "kg"}
